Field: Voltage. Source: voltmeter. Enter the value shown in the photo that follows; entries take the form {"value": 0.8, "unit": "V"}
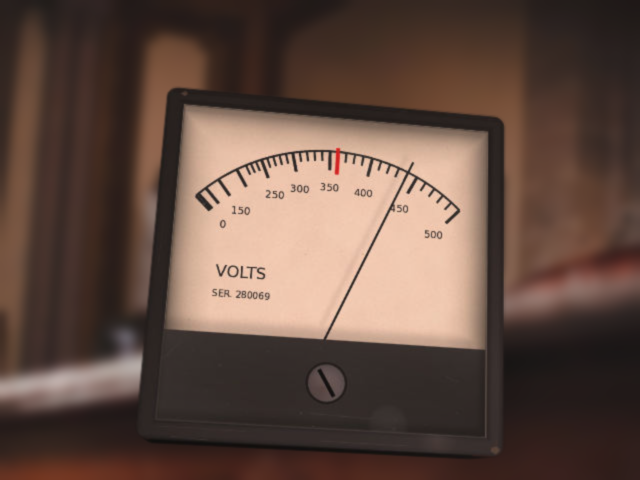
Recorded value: {"value": 440, "unit": "V"}
